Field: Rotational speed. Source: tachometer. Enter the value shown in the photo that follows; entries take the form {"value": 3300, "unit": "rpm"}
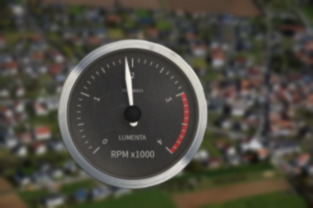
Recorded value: {"value": 1900, "unit": "rpm"}
